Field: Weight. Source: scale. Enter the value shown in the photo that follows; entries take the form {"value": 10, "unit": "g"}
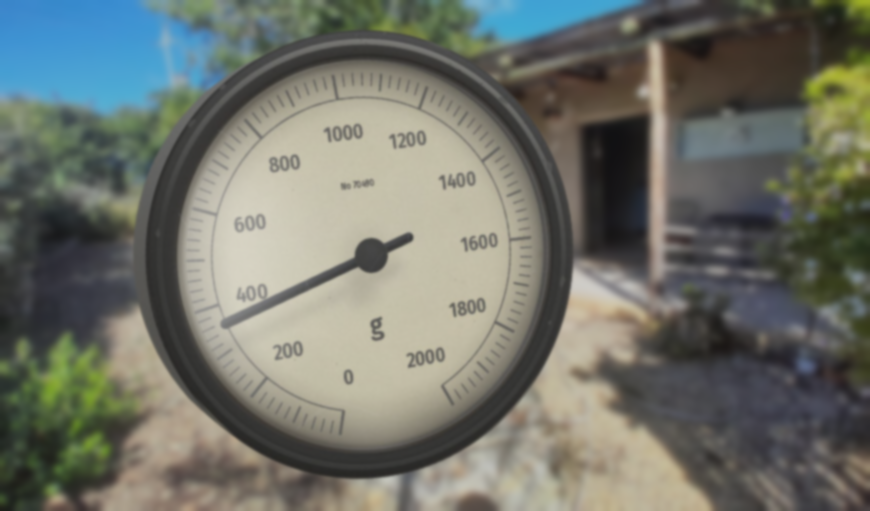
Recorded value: {"value": 360, "unit": "g"}
